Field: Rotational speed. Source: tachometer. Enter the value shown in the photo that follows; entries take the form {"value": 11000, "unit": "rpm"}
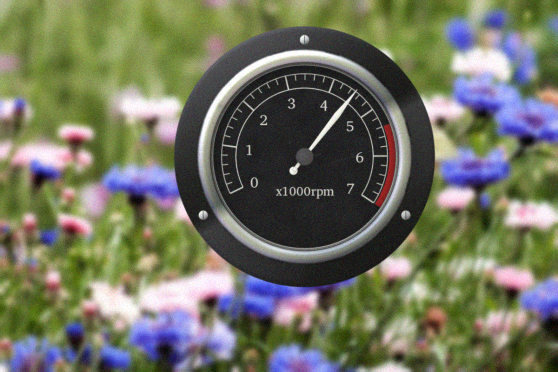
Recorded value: {"value": 4500, "unit": "rpm"}
